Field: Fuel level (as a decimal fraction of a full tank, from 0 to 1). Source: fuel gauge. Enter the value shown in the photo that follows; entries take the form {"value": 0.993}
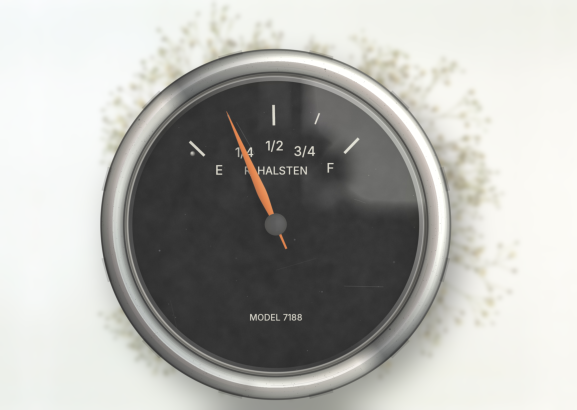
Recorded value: {"value": 0.25}
